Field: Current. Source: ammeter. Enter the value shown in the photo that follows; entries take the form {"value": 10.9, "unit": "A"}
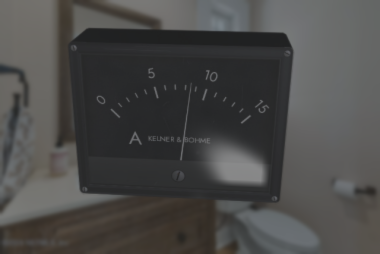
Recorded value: {"value": 8.5, "unit": "A"}
